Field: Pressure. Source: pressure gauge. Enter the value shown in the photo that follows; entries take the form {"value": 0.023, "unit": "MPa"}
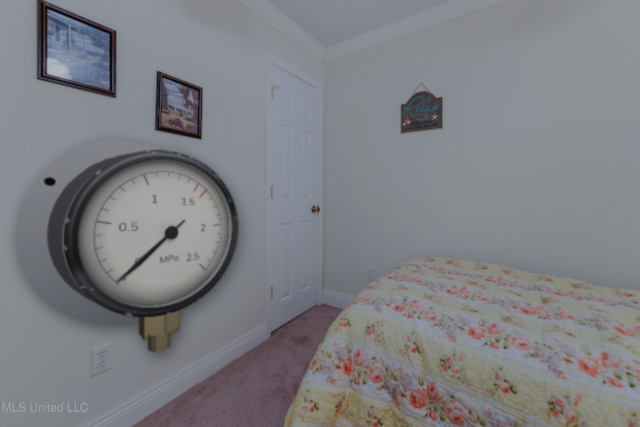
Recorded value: {"value": 0, "unit": "MPa"}
